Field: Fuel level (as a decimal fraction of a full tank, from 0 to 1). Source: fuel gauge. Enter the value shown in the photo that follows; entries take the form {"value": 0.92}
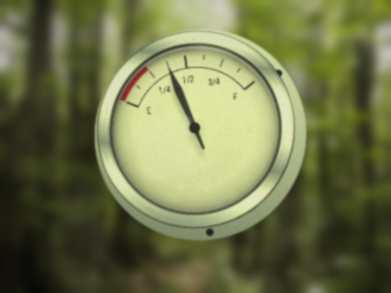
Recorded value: {"value": 0.375}
